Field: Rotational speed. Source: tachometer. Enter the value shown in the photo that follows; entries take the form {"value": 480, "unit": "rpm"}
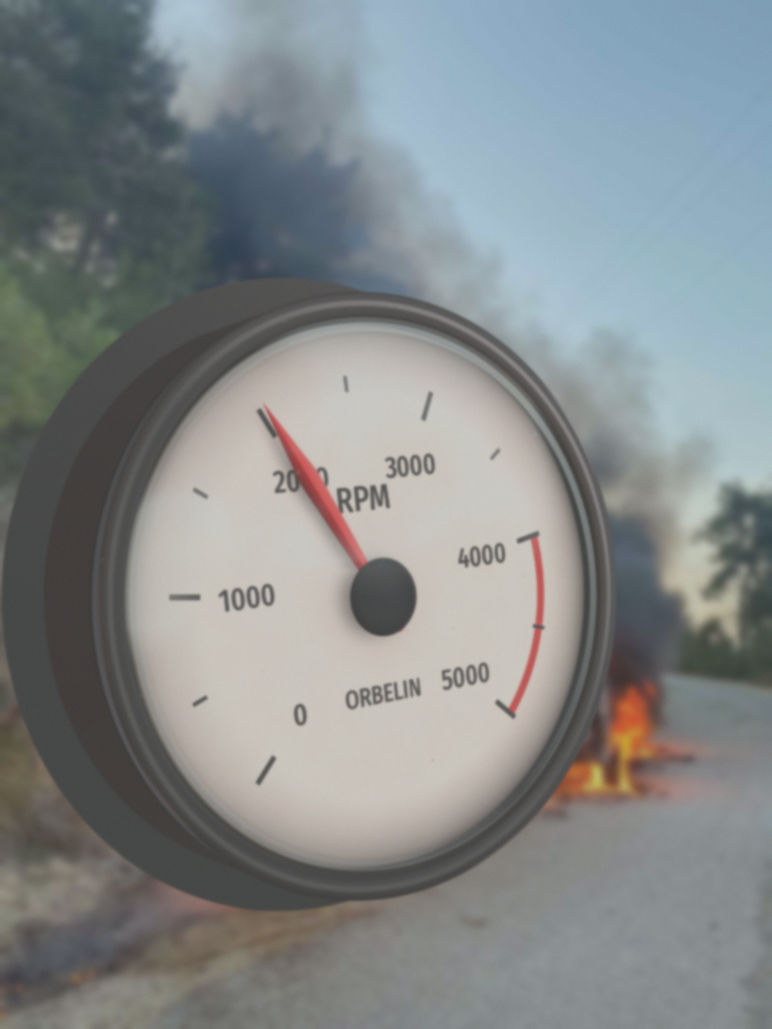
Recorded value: {"value": 2000, "unit": "rpm"}
